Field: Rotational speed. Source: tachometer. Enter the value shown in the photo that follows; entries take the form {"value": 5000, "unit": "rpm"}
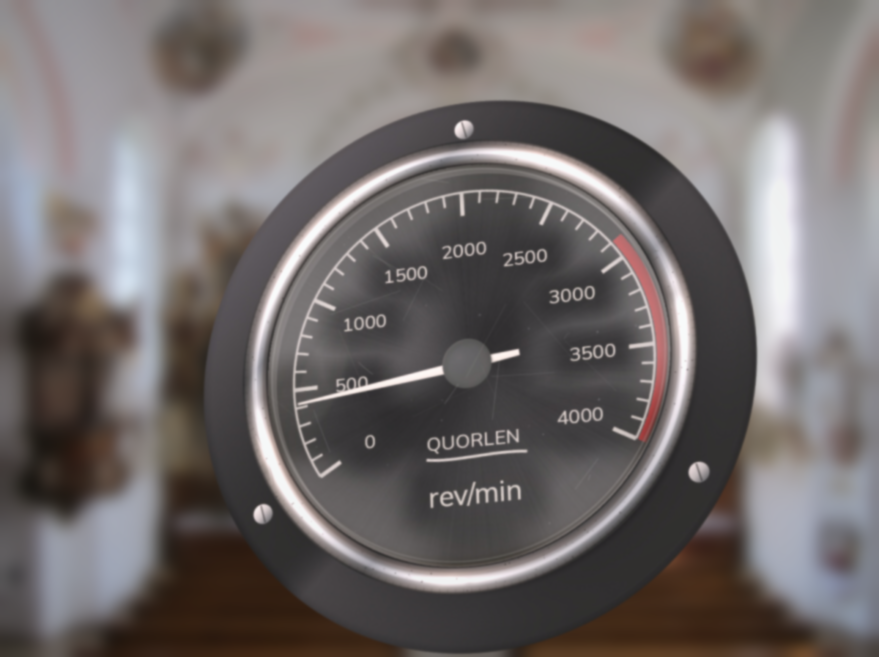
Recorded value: {"value": 400, "unit": "rpm"}
